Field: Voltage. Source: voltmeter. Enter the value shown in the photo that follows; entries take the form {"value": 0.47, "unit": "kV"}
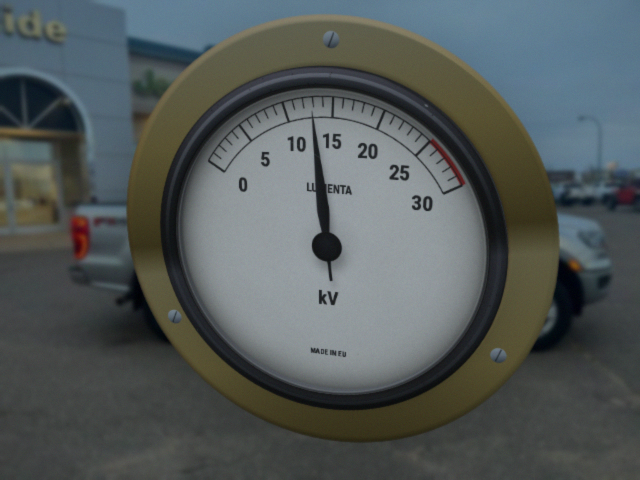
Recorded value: {"value": 13, "unit": "kV"}
